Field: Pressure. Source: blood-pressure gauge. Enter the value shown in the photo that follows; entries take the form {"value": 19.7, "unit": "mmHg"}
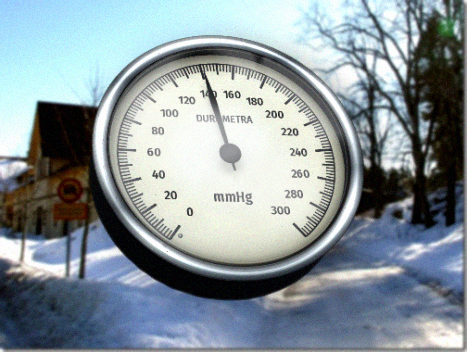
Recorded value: {"value": 140, "unit": "mmHg"}
